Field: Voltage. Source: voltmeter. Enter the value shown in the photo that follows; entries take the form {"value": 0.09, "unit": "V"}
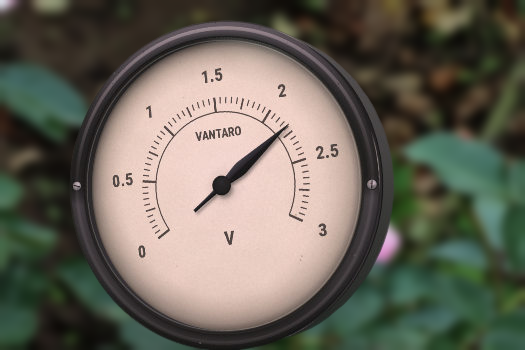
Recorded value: {"value": 2.2, "unit": "V"}
